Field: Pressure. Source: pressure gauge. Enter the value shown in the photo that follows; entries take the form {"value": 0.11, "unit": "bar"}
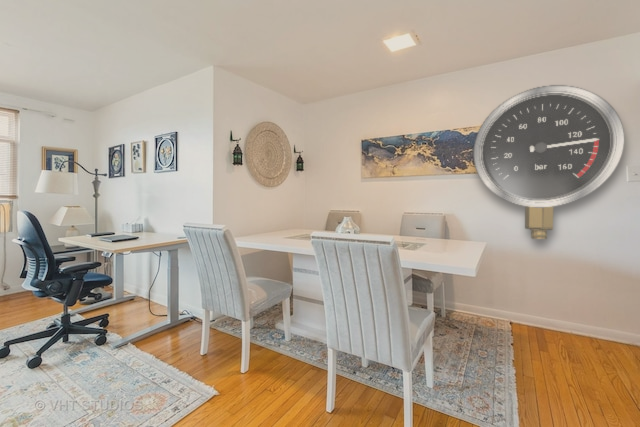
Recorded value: {"value": 130, "unit": "bar"}
